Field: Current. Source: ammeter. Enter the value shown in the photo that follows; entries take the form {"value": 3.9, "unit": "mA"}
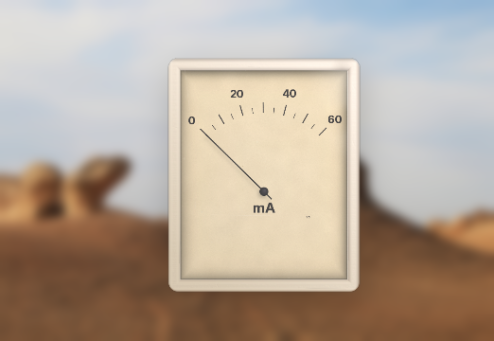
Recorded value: {"value": 0, "unit": "mA"}
